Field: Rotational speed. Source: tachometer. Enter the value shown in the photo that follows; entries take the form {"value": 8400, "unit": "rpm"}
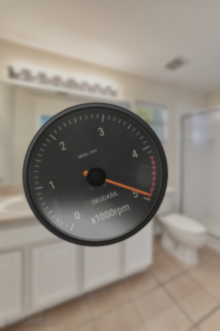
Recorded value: {"value": 4900, "unit": "rpm"}
